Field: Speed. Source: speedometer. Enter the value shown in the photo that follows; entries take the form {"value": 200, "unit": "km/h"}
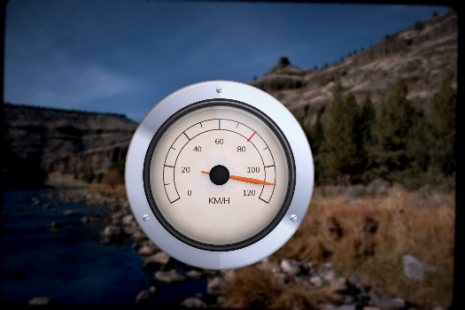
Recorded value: {"value": 110, "unit": "km/h"}
